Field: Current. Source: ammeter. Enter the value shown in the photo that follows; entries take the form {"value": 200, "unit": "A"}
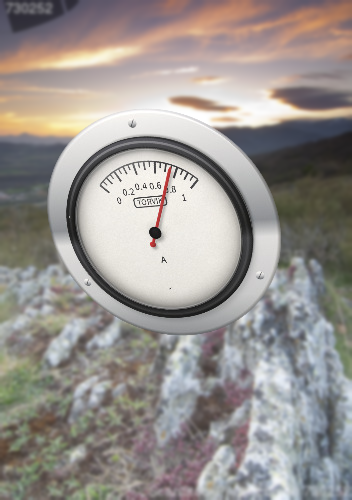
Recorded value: {"value": 0.75, "unit": "A"}
